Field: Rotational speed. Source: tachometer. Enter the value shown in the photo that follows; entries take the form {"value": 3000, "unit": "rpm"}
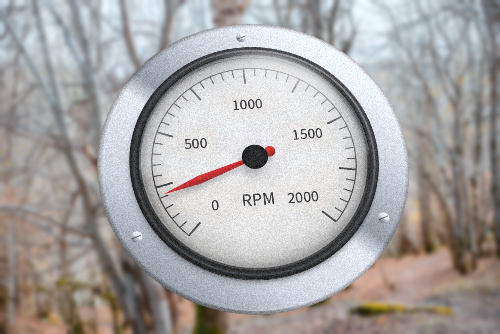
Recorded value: {"value": 200, "unit": "rpm"}
